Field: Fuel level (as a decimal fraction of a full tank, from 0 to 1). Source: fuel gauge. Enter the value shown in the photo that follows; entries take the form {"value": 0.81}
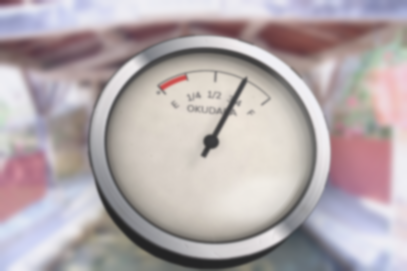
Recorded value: {"value": 0.75}
